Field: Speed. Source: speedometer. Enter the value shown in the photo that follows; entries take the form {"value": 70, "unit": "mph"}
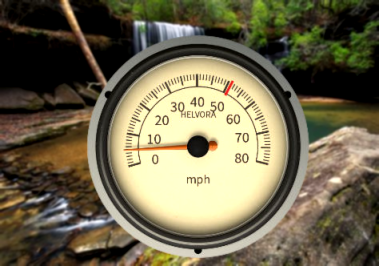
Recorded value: {"value": 5, "unit": "mph"}
